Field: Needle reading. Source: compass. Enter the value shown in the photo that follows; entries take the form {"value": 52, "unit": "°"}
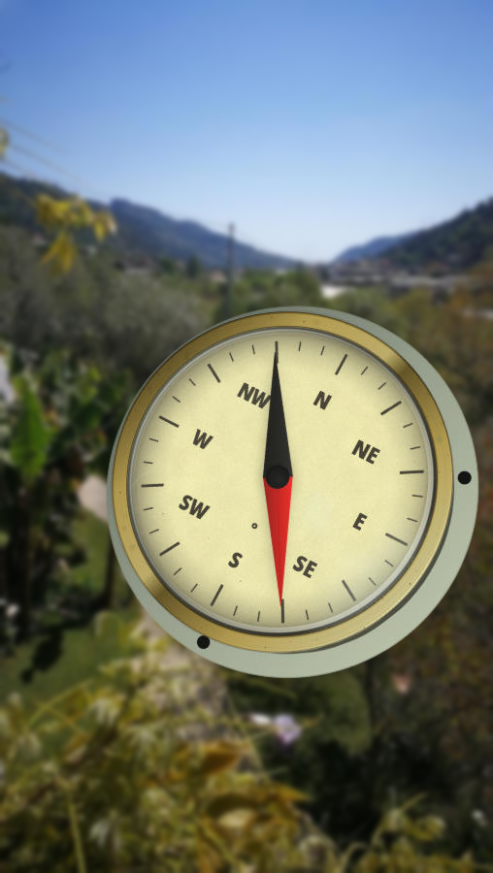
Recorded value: {"value": 150, "unit": "°"}
